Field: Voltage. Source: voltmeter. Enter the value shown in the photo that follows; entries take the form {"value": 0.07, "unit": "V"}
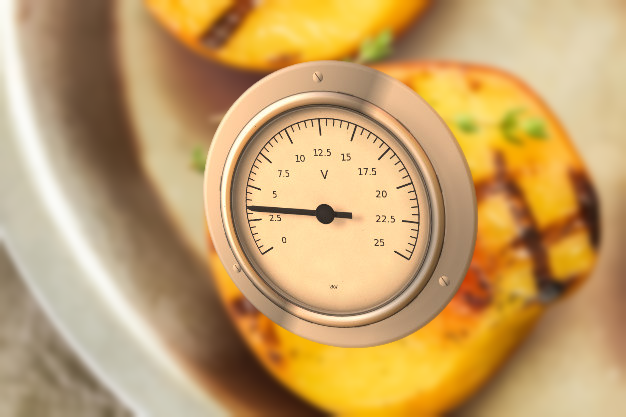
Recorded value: {"value": 3.5, "unit": "V"}
